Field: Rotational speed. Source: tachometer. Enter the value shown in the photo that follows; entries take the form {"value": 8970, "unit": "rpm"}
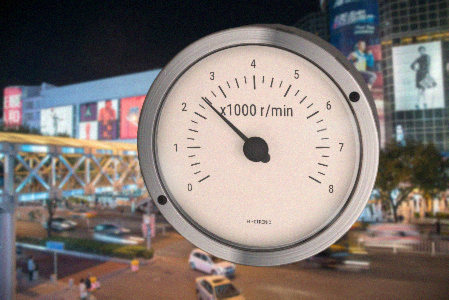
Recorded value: {"value": 2500, "unit": "rpm"}
